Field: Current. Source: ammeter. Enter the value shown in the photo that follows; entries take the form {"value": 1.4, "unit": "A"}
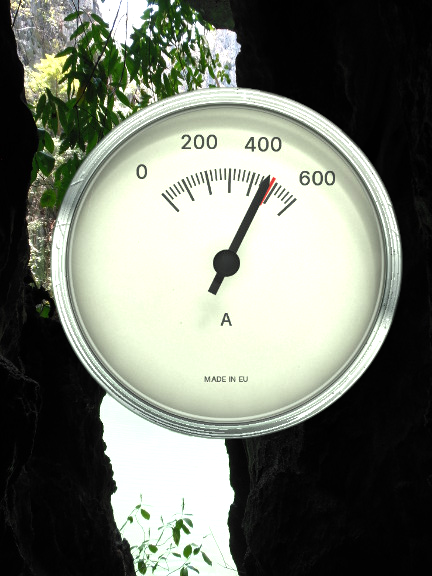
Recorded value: {"value": 460, "unit": "A"}
